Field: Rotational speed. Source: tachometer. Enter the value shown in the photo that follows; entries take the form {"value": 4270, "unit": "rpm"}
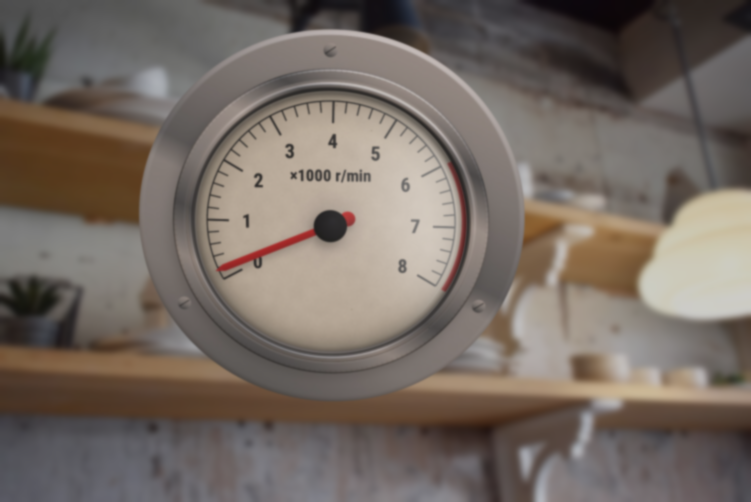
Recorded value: {"value": 200, "unit": "rpm"}
